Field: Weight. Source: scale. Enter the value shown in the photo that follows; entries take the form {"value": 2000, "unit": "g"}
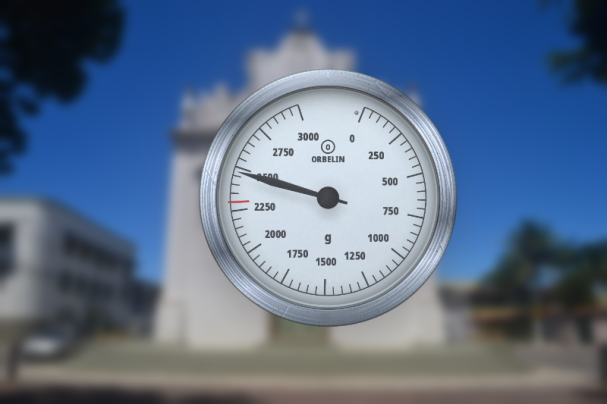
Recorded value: {"value": 2475, "unit": "g"}
